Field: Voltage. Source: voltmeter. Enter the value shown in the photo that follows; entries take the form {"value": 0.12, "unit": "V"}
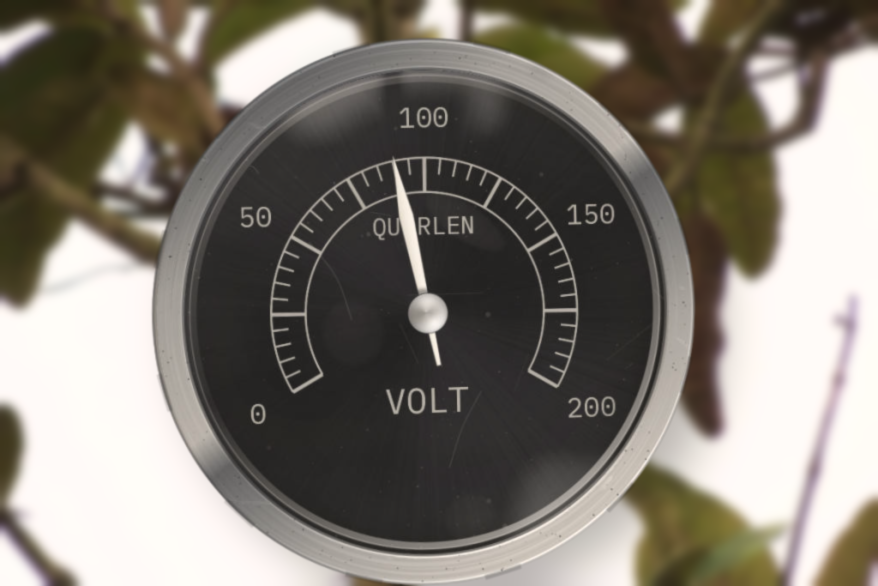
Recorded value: {"value": 90, "unit": "V"}
